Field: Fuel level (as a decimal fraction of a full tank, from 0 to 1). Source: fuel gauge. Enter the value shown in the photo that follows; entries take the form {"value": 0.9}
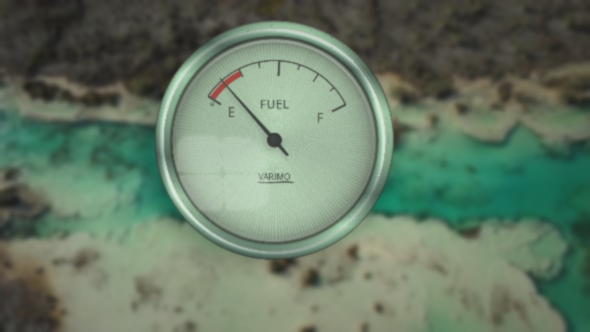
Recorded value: {"value": 0.125}
